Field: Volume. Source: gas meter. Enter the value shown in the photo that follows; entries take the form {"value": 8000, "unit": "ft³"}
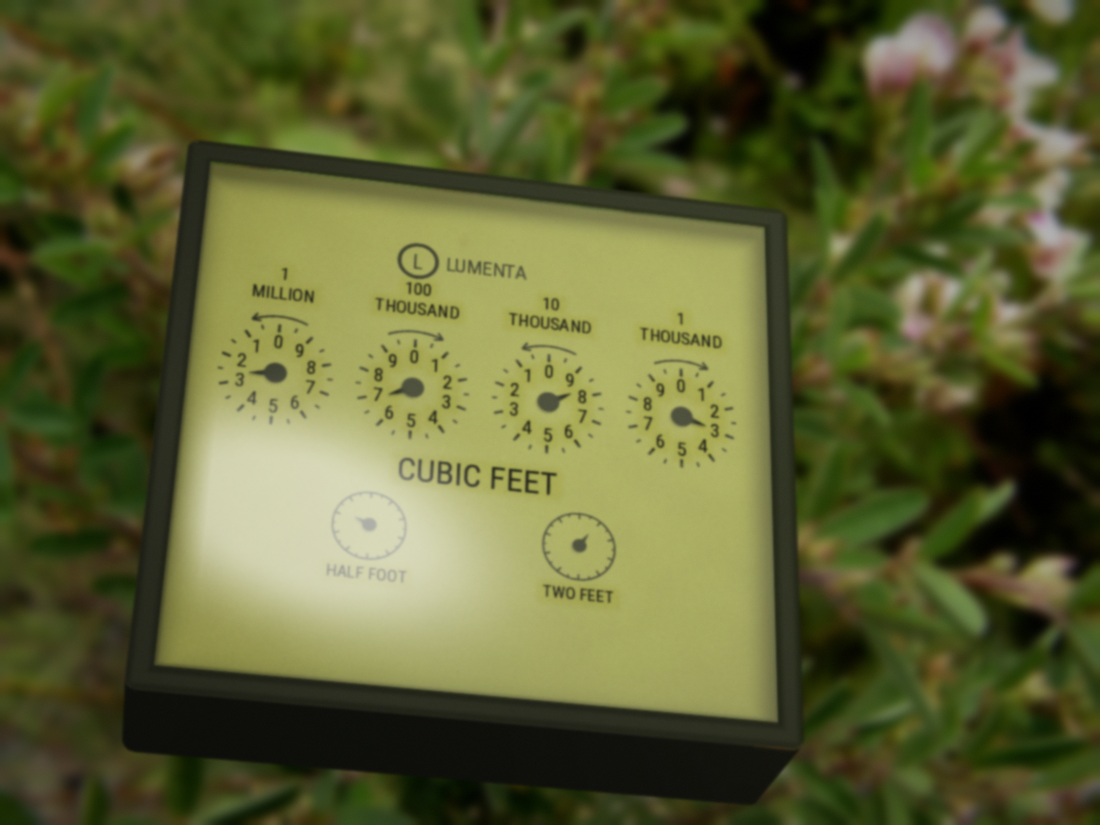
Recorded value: {"value": 268300, "unit": "ft³"}
